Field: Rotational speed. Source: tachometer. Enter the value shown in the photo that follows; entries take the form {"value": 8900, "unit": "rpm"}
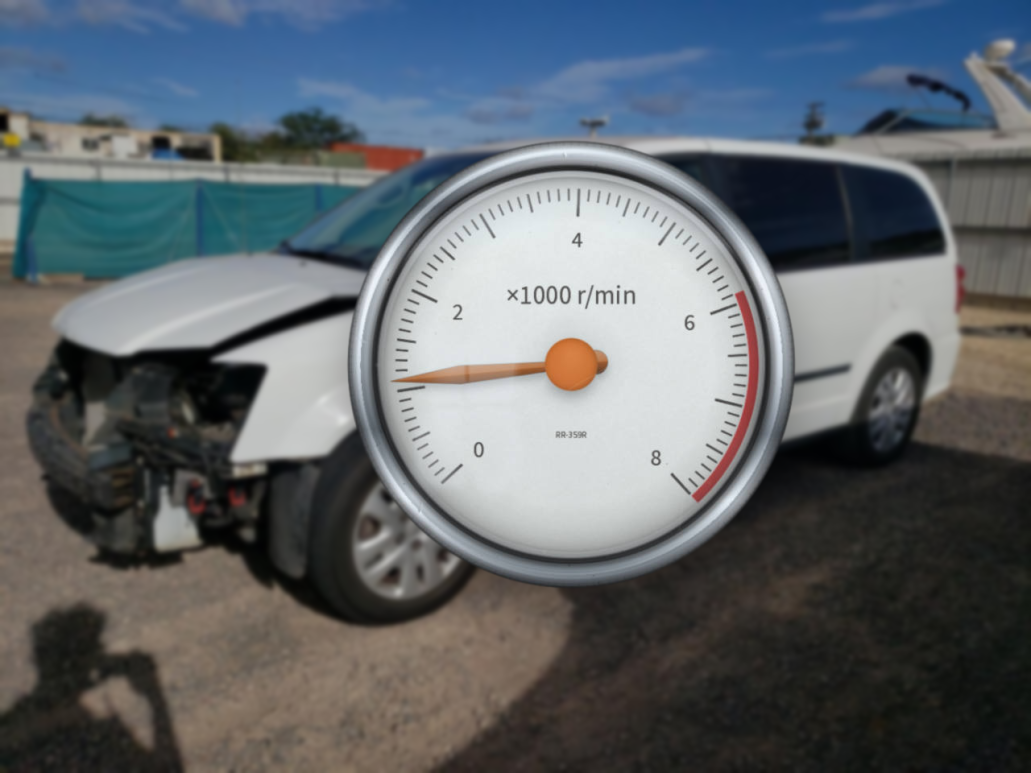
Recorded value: {"value": 1100, "unit": "rpm"}
